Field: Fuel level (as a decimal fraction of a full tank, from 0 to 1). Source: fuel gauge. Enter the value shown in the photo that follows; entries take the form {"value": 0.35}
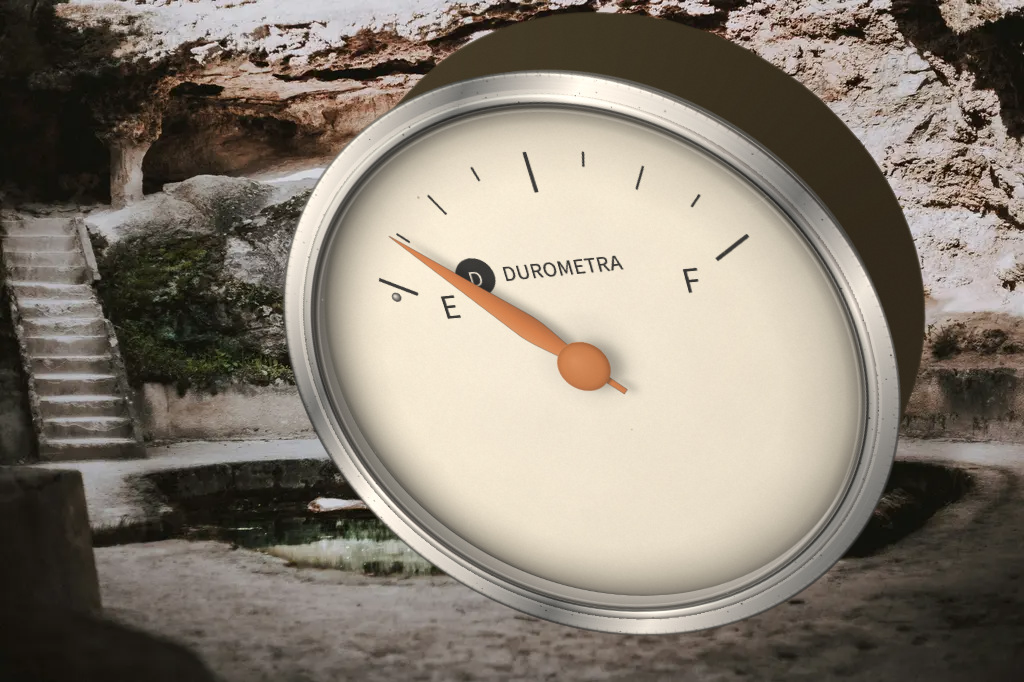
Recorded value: {"value": 0.125}
